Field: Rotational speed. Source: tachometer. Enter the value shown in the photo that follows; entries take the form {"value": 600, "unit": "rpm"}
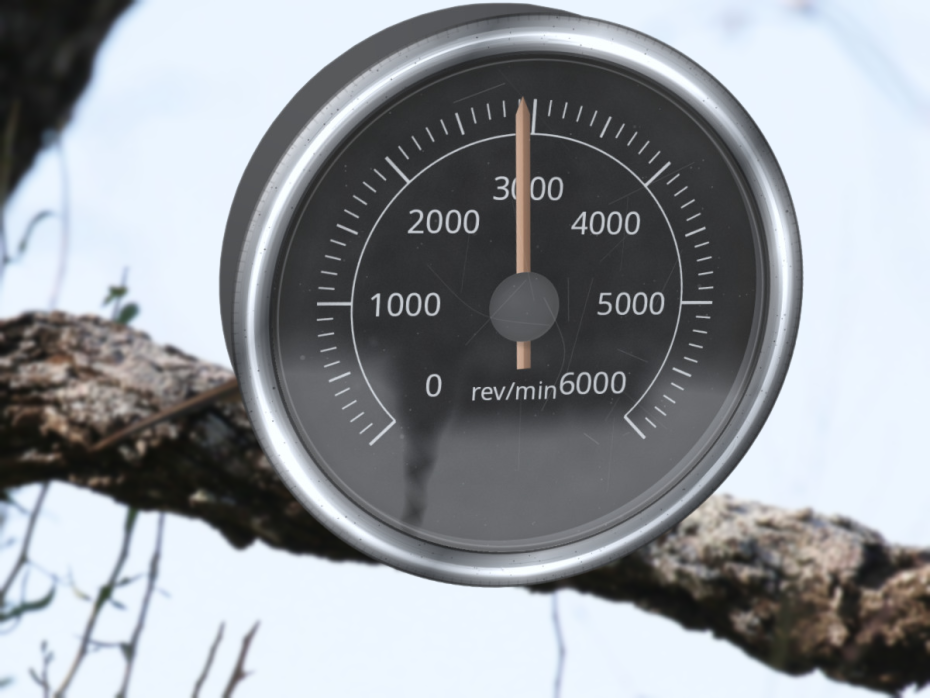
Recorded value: {"value": 2900, "unit": "rpm"}
